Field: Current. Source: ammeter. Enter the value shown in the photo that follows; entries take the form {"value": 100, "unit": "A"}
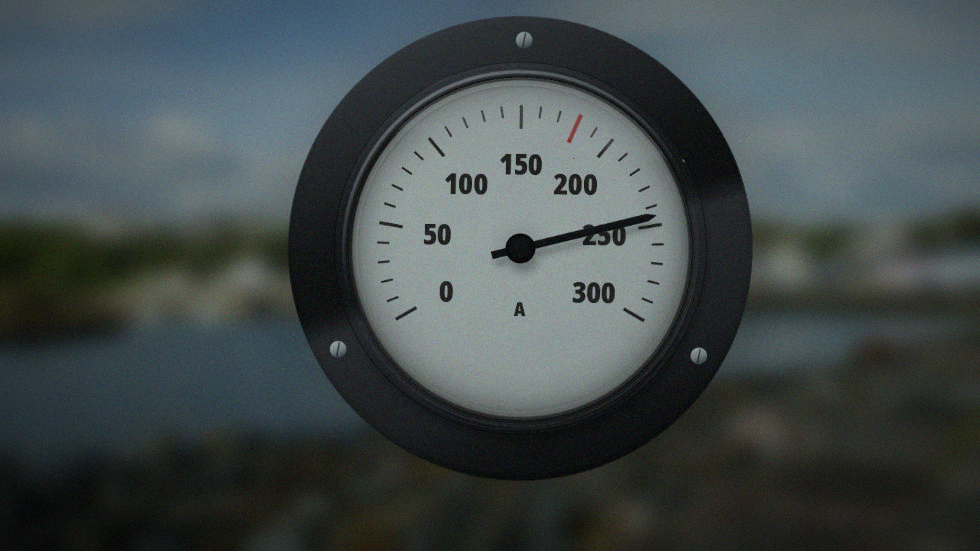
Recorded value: {"value": 245, "unit": "A"}
